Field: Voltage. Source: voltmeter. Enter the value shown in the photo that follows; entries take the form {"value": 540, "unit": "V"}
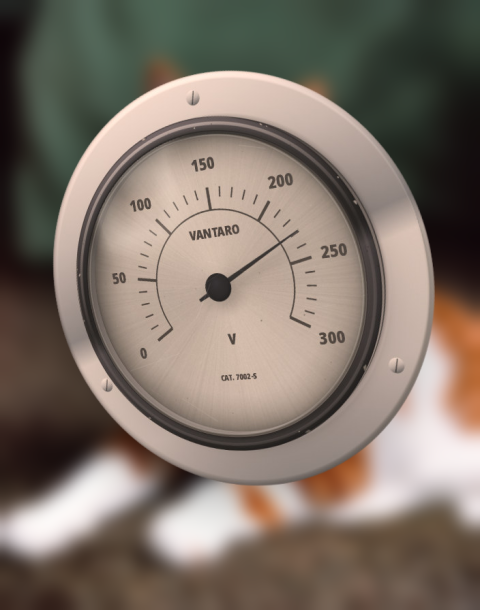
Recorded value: {"value": 230, "unit": "V"}
